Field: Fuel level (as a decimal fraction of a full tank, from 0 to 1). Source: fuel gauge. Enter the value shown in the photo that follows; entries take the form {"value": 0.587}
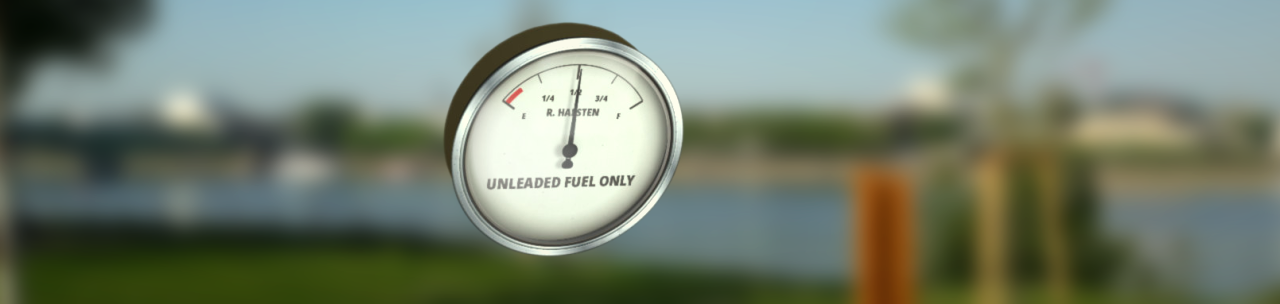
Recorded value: {"value": 0.5}
